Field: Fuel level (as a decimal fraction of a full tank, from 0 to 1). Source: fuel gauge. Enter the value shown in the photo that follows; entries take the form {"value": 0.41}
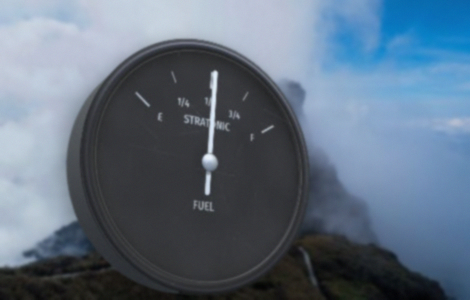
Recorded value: {"value": 0.5}
